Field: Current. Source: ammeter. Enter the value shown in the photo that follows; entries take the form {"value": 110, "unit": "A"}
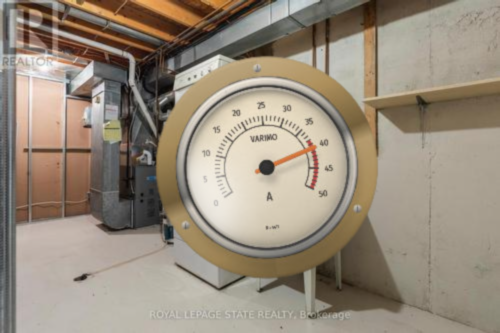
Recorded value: {"value": 40, "unit": "A"}
